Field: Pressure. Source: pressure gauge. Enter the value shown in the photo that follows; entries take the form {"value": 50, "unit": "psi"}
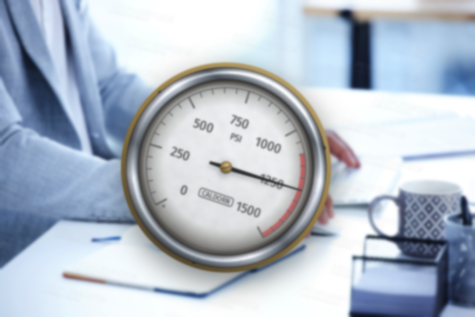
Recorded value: {"value": 1250, "unit": "psi"}
